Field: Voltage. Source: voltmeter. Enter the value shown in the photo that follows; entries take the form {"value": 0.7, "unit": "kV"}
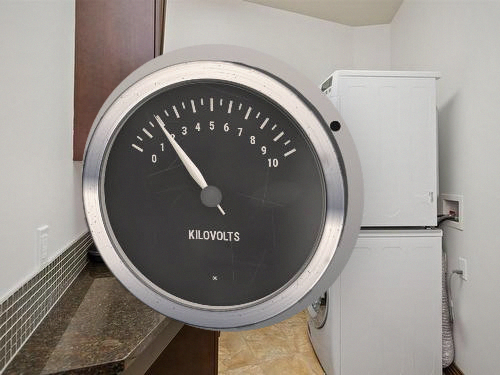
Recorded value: {"value": 2, "unit": "kV"}
